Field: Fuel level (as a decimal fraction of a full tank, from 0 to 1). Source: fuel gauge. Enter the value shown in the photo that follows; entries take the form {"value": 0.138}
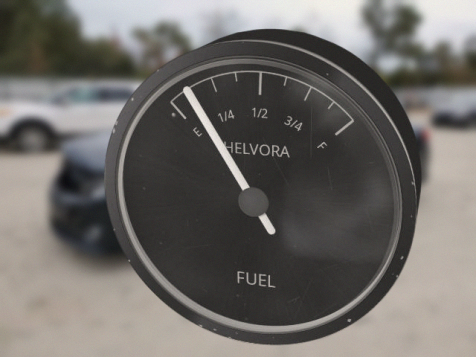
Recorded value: {"value": 0.125}
